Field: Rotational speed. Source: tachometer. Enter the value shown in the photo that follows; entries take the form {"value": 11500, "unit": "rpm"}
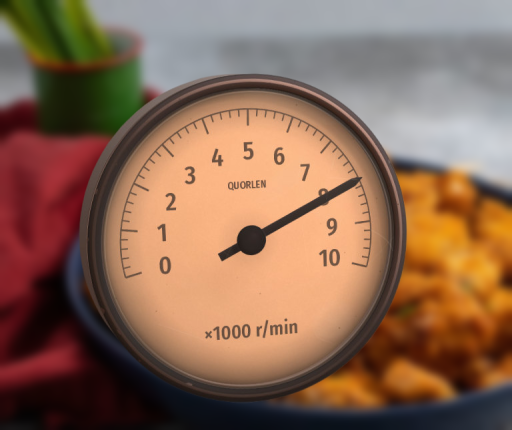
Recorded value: {"value": 8000, "unit": "rpm"}
